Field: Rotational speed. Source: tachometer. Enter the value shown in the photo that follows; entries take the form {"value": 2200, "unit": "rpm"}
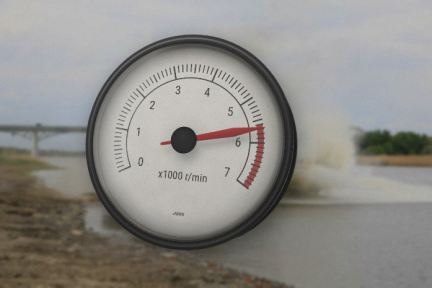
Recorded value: {"value": 5700, "unit": "rpm"}
